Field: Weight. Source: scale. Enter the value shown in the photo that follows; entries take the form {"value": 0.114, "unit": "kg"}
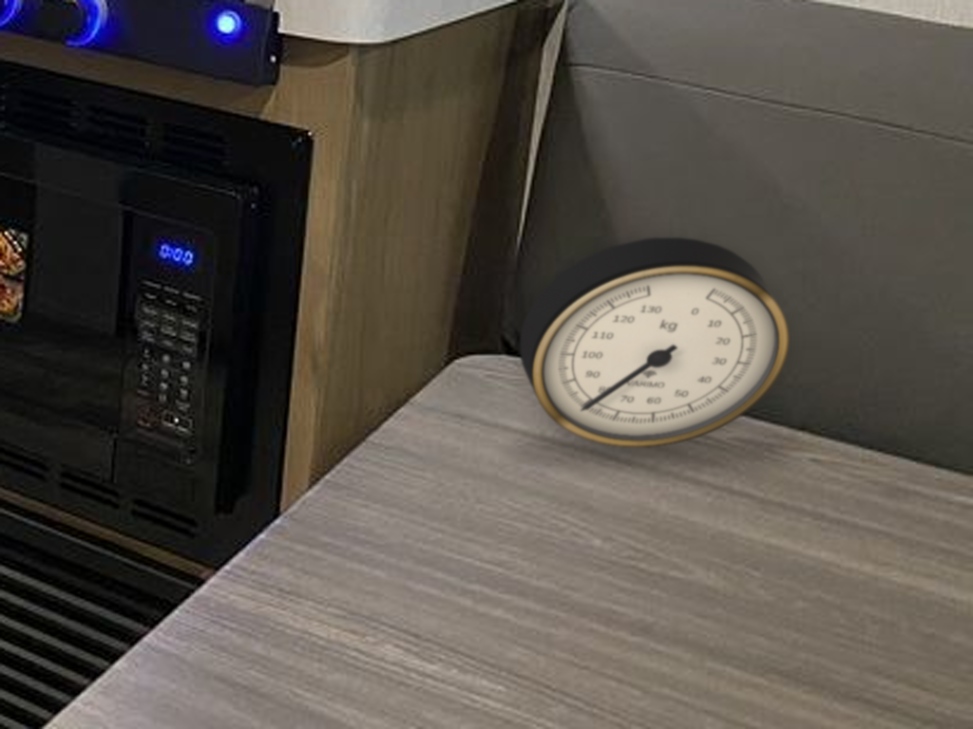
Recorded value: {"value": 80, "unit": "kg"}
